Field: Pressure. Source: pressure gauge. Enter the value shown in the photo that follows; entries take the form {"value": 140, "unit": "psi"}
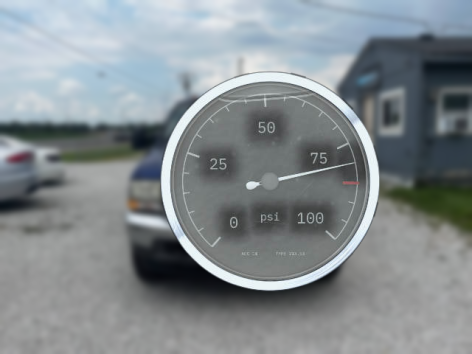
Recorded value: {"value": 80, "unit": "psi"}
